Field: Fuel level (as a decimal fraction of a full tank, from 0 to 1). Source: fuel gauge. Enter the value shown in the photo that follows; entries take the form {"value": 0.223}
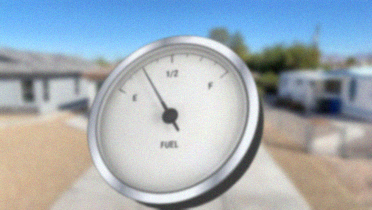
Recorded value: {"value": 0.25}
